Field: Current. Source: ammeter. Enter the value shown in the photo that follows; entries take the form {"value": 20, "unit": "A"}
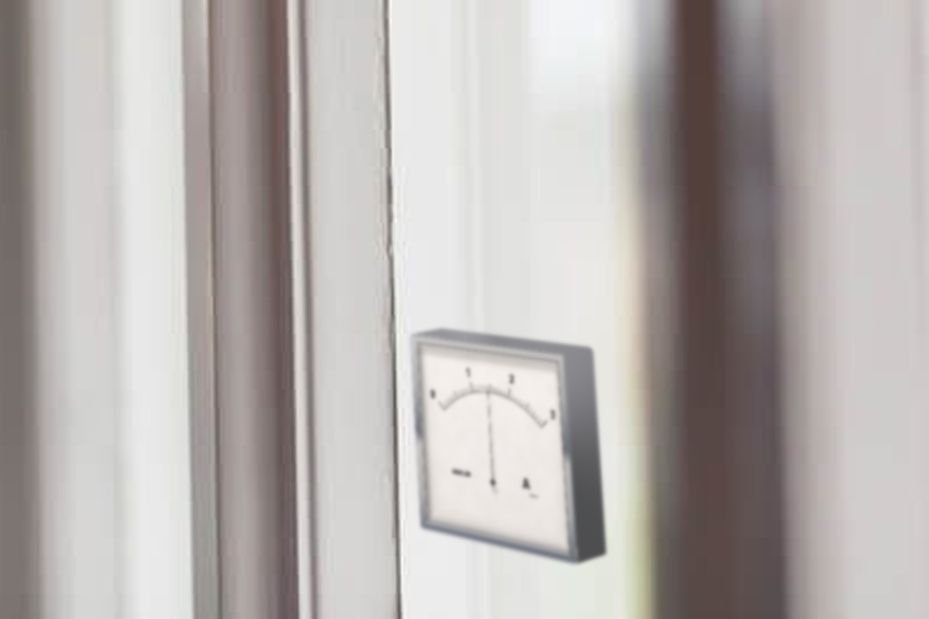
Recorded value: {"value": 1.5, "unit": "A"}
